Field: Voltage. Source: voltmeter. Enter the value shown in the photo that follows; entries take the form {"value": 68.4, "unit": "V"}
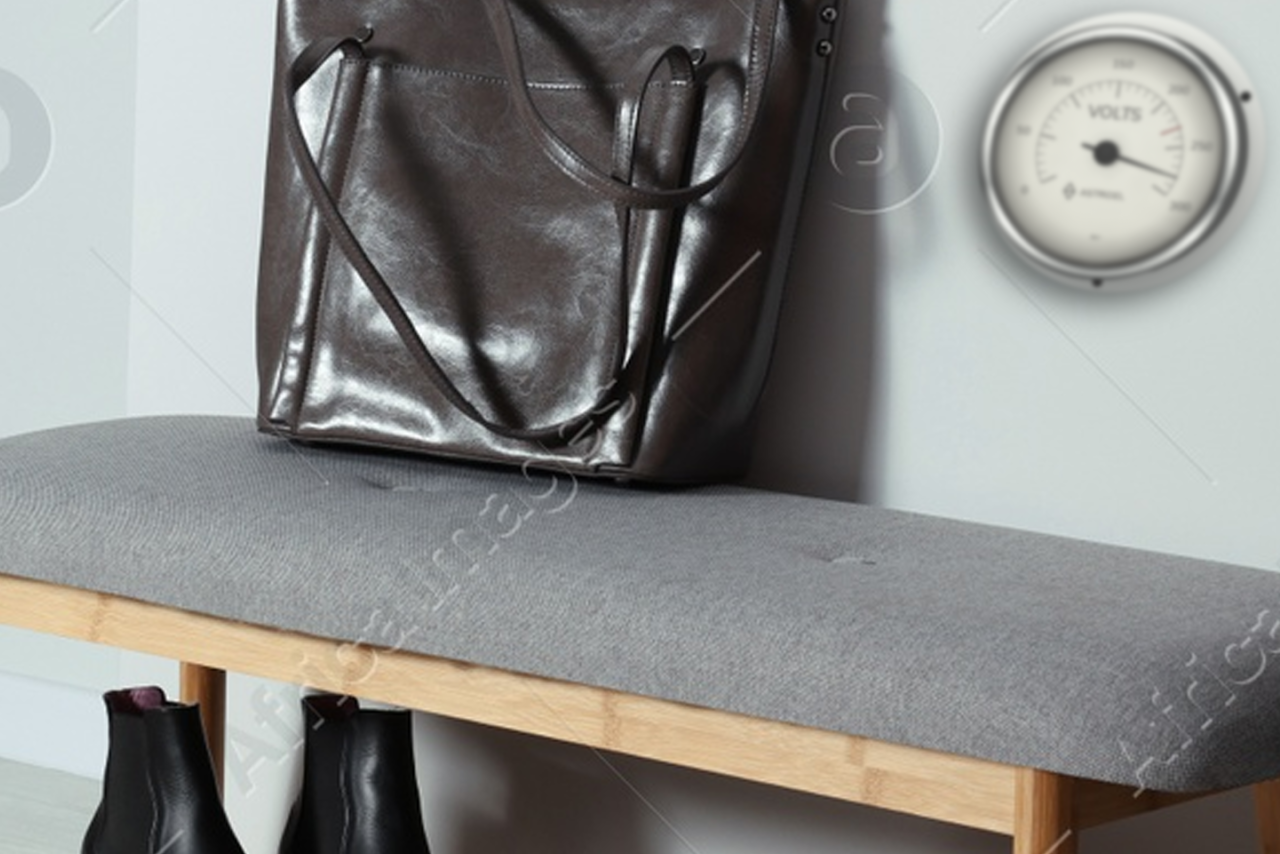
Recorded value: {"value": 280, "unit": "V"}
